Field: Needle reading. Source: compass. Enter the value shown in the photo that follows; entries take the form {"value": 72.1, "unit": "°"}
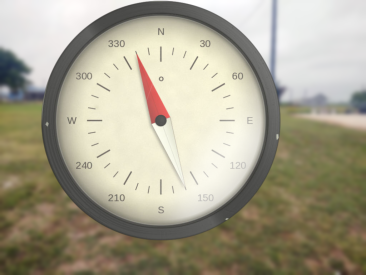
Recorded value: {"value": 340, "unit": "°"}
